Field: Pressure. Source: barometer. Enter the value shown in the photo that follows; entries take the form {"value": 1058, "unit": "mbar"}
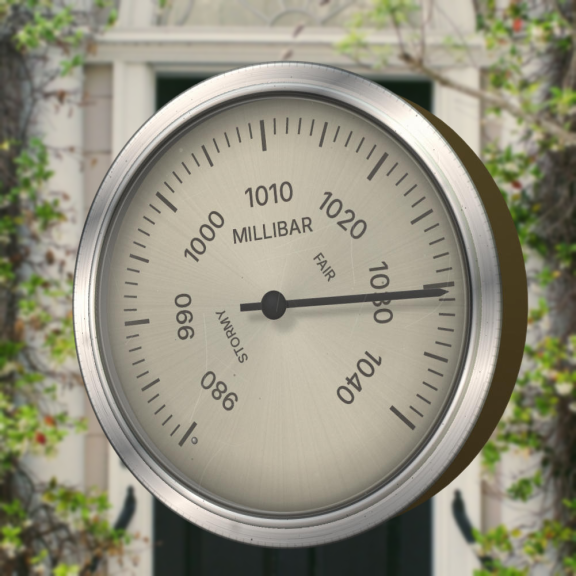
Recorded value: {"value": 1030.5, "unit": "mbar"}
